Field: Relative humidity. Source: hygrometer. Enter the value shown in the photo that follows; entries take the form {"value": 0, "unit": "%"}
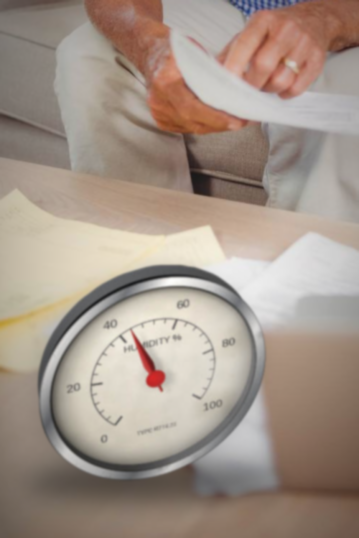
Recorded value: {"value": 44, "unit": "%"}
